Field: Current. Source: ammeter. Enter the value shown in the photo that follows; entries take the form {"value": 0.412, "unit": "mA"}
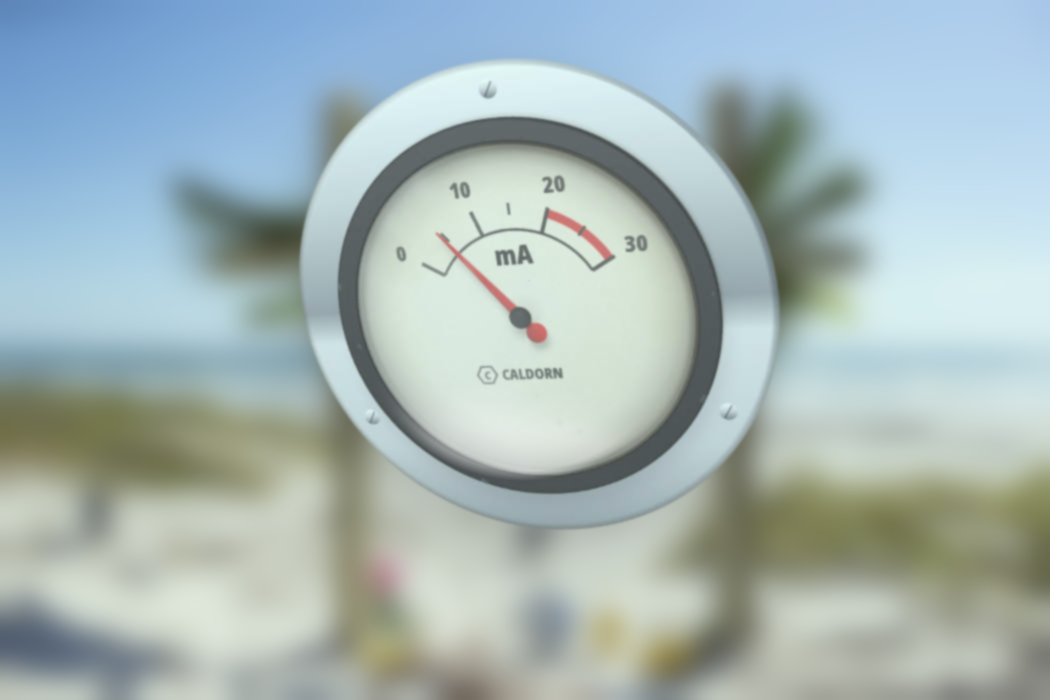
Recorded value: {"value": 5, "unit": "mA"}
